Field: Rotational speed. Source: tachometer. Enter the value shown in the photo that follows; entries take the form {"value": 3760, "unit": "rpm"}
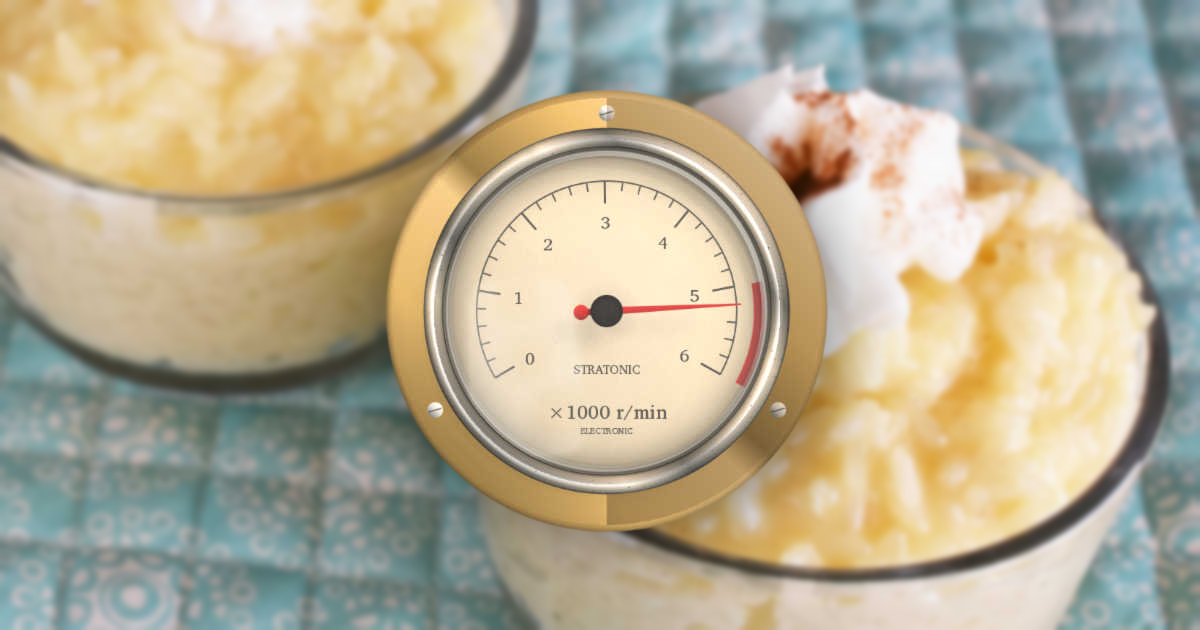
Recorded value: {"value": 5200, "unit": "rpm"}
